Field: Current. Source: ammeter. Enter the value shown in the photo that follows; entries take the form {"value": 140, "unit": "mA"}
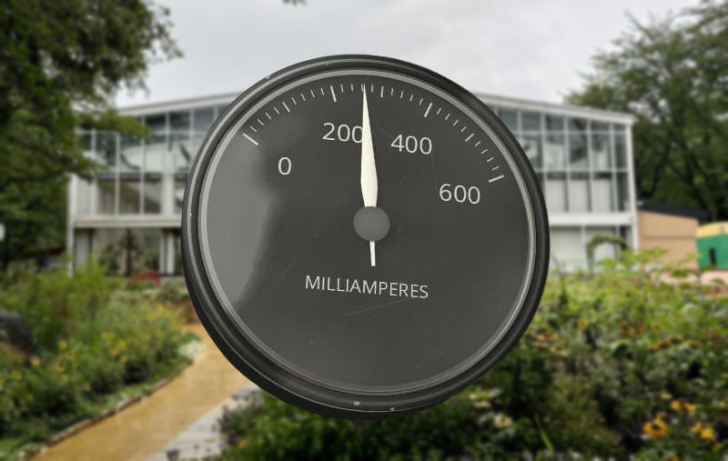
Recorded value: {"value": 260, "unit": "mA"}
